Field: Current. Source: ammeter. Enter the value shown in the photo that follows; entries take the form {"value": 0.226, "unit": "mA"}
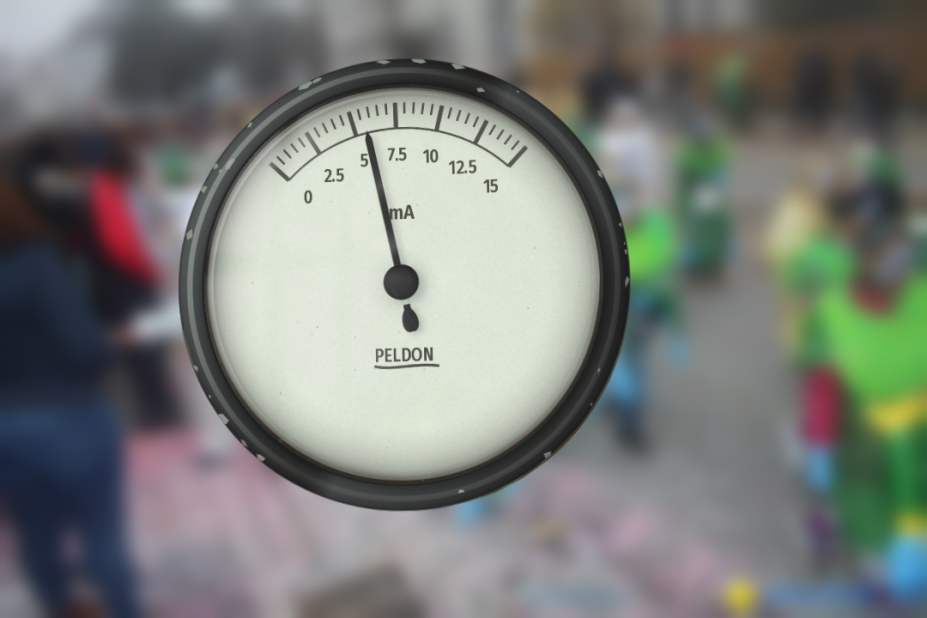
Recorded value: {"value": 5.75, "unit": "mA"}
